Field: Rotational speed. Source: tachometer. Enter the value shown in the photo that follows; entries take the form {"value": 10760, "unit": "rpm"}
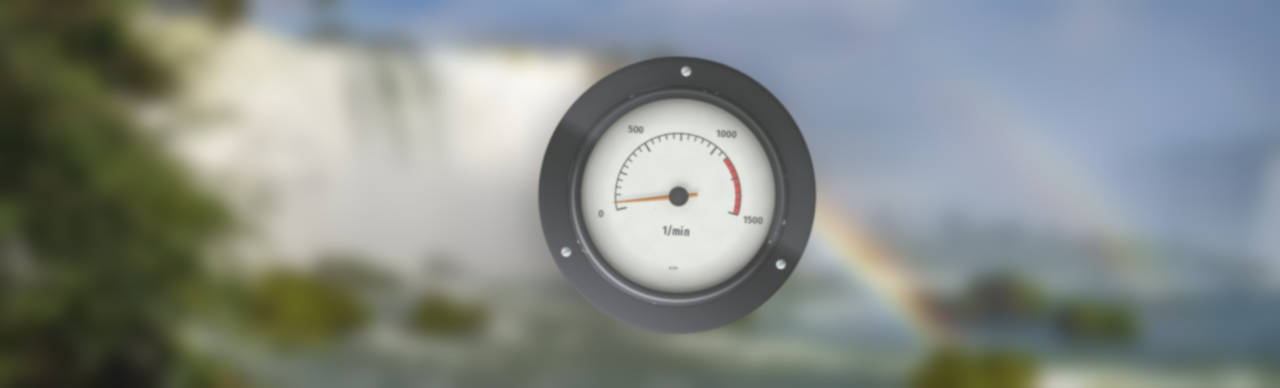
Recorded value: {"value": 50, "unit": "rpm"}
